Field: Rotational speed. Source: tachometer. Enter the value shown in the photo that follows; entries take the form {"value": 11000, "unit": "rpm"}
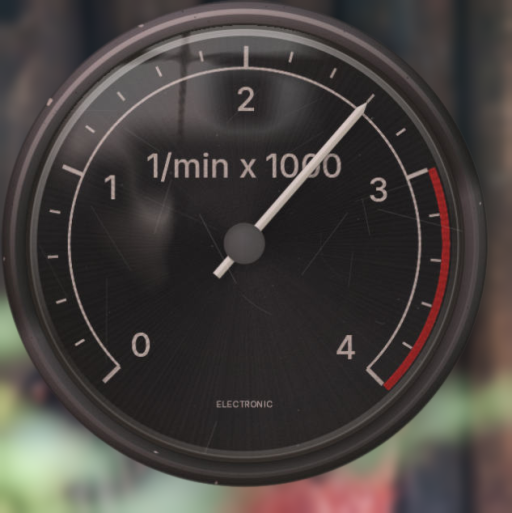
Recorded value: {"value": 2600, "unit": "rpm"}
